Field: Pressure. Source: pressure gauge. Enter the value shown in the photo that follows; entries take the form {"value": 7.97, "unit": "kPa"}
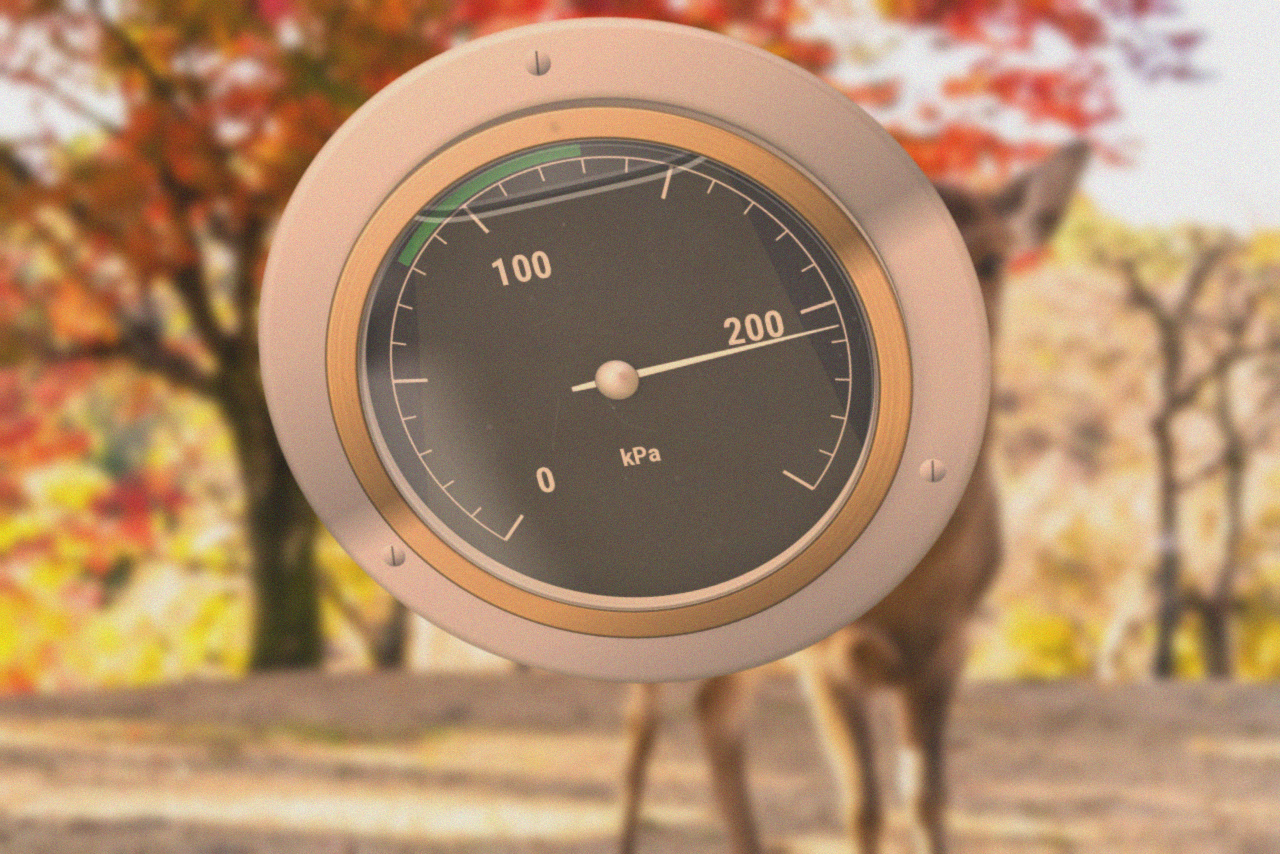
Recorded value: {"value": 205, "unit": "kPa"}
